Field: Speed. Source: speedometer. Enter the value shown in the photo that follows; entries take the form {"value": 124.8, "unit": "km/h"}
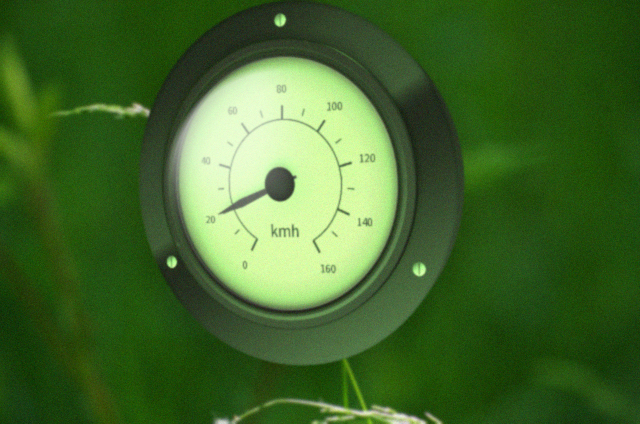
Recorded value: {"value": 20, "unit": "km/h"}
